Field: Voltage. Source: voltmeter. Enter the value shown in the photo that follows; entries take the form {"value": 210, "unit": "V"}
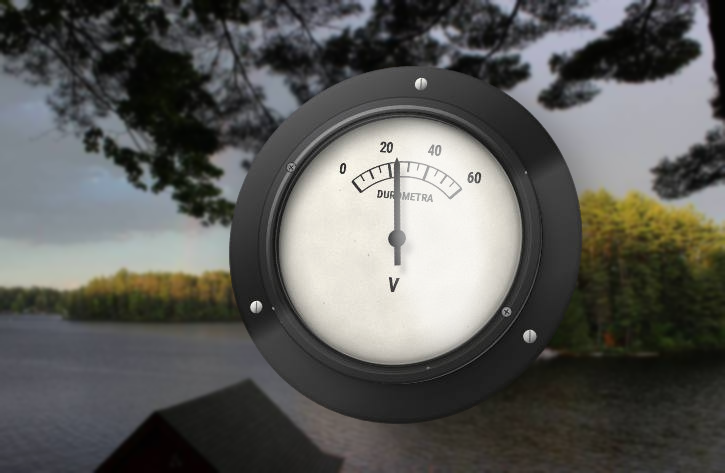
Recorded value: {"value": 25, "unit": "V"}
